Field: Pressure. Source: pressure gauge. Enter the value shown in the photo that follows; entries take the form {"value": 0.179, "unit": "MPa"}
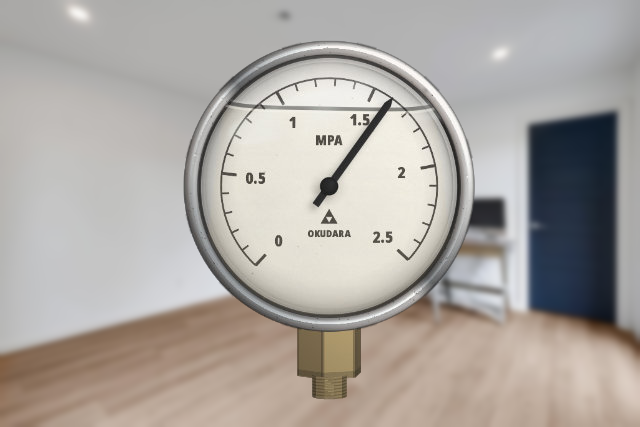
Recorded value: {"value": 1.6, "unit": "MPa"}
